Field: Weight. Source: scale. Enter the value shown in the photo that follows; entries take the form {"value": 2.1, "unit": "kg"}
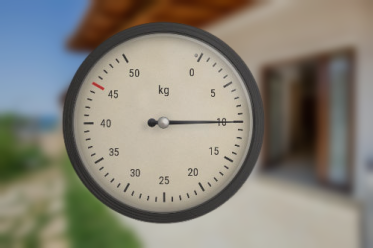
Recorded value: {"value": 10, "unit": "kg"}
